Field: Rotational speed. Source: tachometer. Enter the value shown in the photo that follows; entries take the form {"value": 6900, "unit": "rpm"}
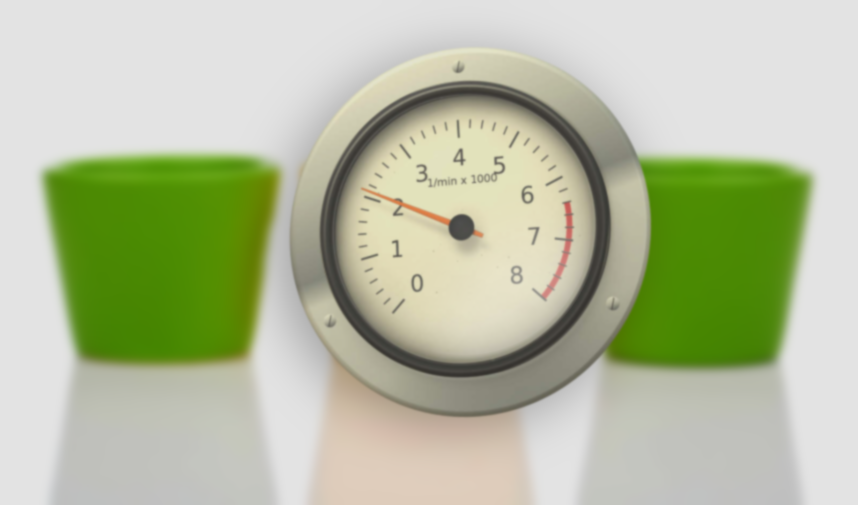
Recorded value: {"value": 2100, "unit": "rpm"}
